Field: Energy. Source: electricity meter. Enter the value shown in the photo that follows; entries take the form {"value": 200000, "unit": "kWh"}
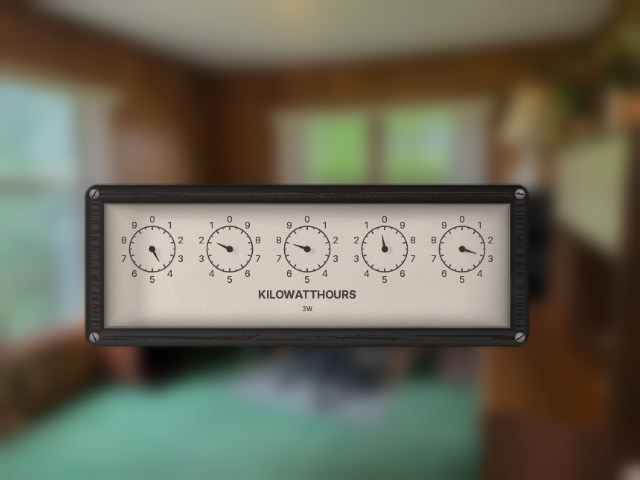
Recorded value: {"value": 41803, "unit": "kWh"}
